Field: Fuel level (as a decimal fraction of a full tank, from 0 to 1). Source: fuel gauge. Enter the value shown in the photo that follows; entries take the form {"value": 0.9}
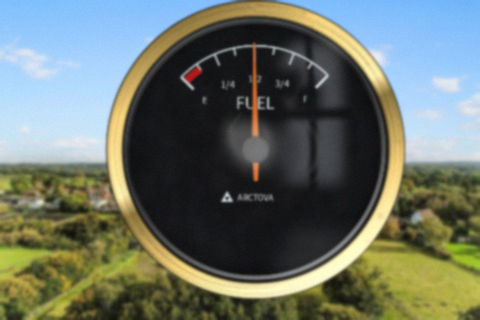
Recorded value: {"value": 0.5}
